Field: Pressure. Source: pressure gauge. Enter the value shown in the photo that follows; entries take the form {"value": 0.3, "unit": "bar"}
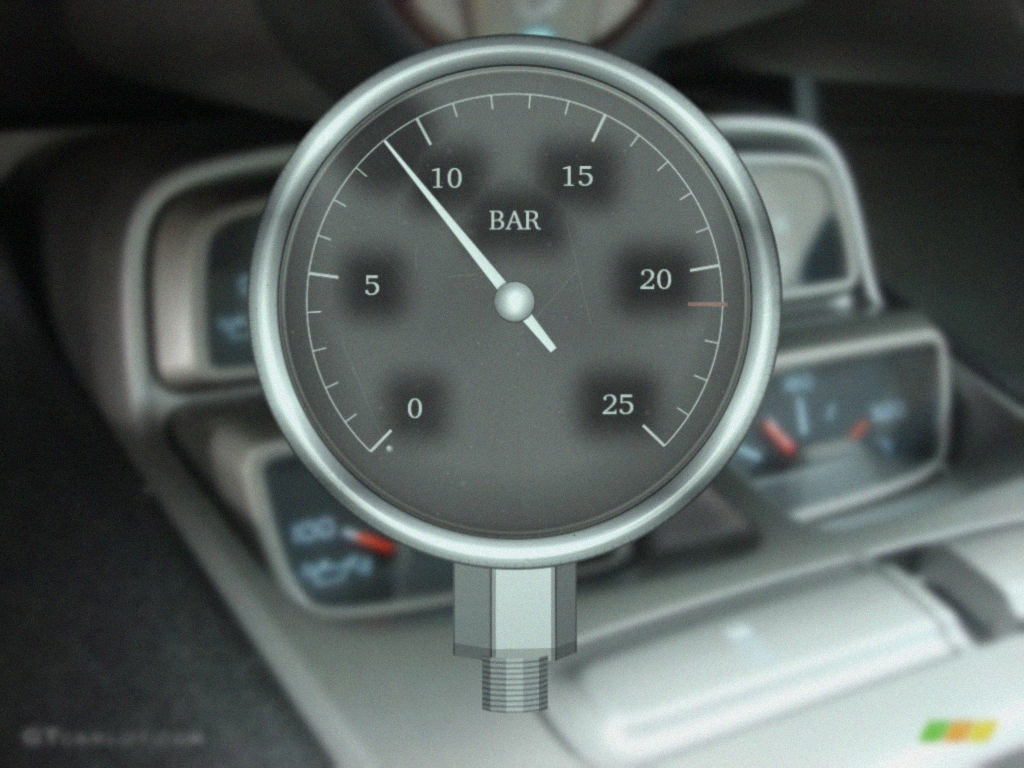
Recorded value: {"value": 9, "unit": "bar"}
